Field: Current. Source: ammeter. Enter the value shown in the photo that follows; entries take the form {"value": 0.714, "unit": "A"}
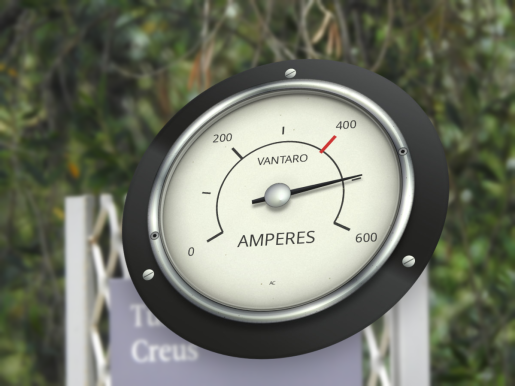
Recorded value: {"value": 500, "unit": "A"}
